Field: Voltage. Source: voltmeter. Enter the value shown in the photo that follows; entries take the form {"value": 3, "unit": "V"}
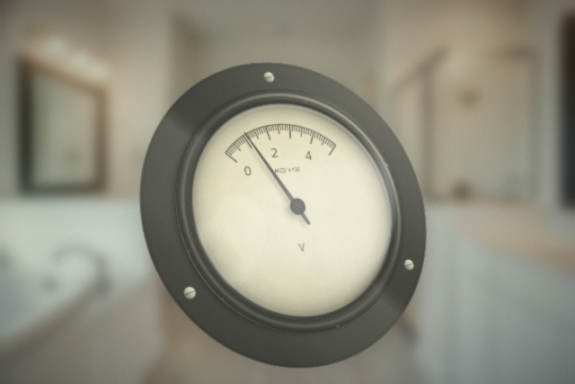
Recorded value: {"value": 1, "unit": "V"}
